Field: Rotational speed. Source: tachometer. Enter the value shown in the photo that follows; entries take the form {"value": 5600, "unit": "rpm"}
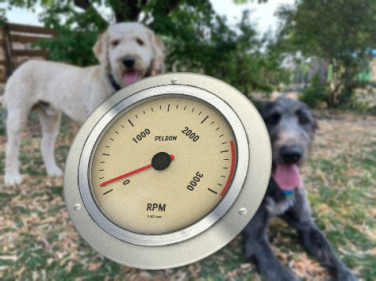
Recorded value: {"value": 100, "unit": "rpm"}
